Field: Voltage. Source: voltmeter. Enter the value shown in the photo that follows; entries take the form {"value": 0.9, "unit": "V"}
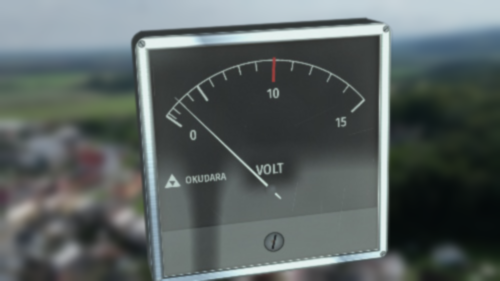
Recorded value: {"value": 3, "unit": "V"}
